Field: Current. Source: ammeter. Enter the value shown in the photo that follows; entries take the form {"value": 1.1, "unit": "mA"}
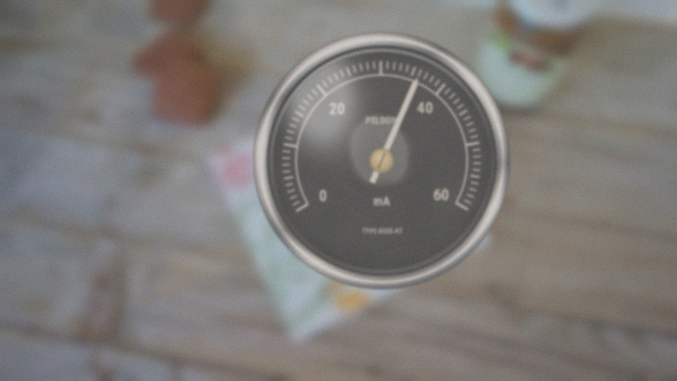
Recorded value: {"value": 36, "unit": "mA"}
